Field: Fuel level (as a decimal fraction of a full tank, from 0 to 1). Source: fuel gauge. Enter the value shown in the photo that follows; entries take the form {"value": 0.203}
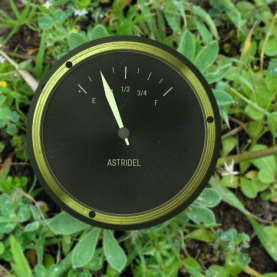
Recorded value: {"value": 0.25}
